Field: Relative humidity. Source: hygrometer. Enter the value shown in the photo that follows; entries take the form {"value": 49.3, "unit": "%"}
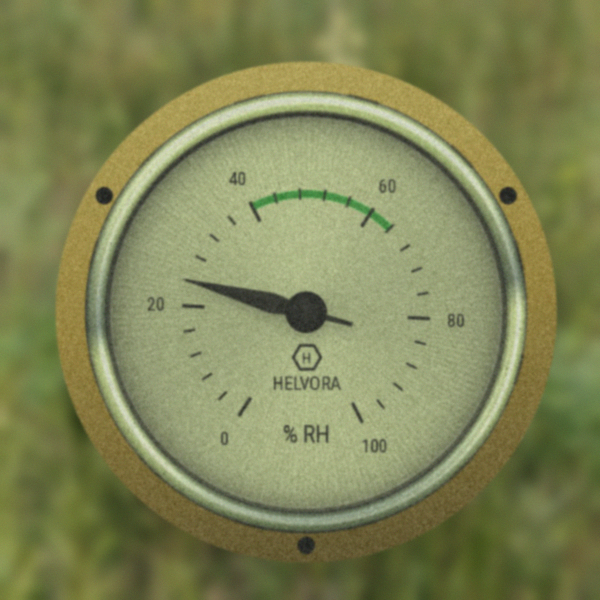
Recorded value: {"value": 24, "unit": "%"}
